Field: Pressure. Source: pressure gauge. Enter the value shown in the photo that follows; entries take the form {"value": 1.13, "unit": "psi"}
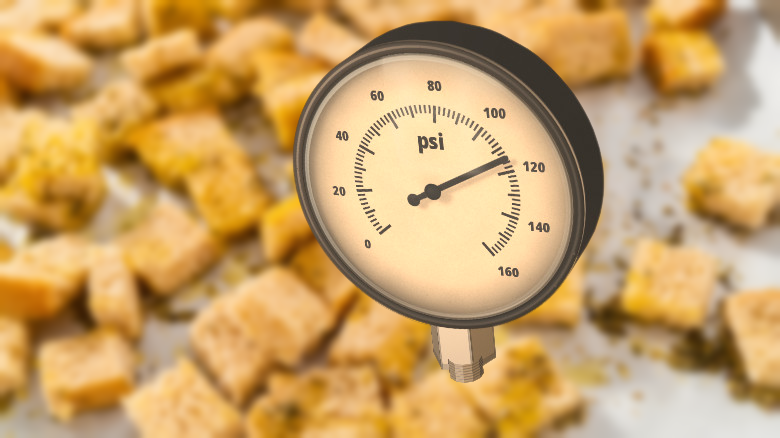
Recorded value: {"value": 114, "unit": "psi"}
